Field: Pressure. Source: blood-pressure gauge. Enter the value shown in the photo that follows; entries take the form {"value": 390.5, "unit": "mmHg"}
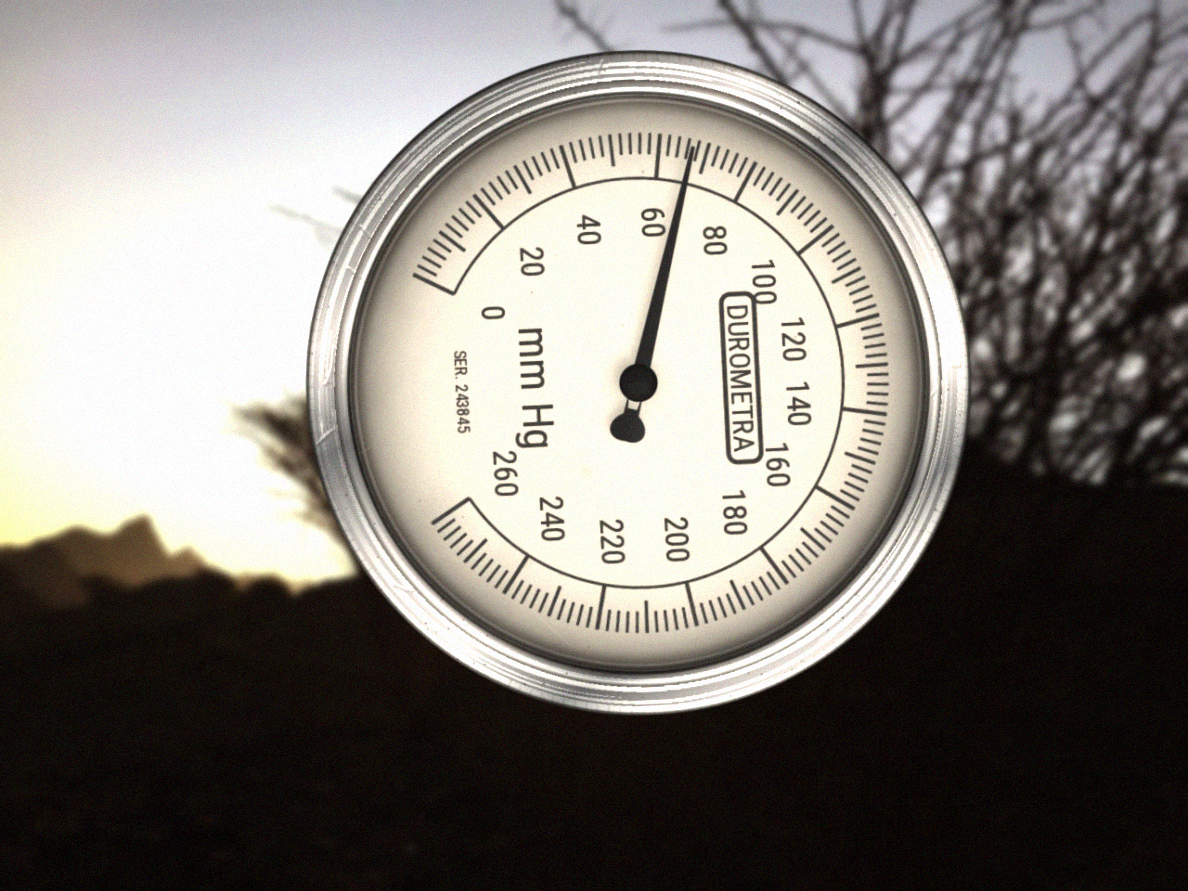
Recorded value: {"value": 67, "unit": "mmHg"}
